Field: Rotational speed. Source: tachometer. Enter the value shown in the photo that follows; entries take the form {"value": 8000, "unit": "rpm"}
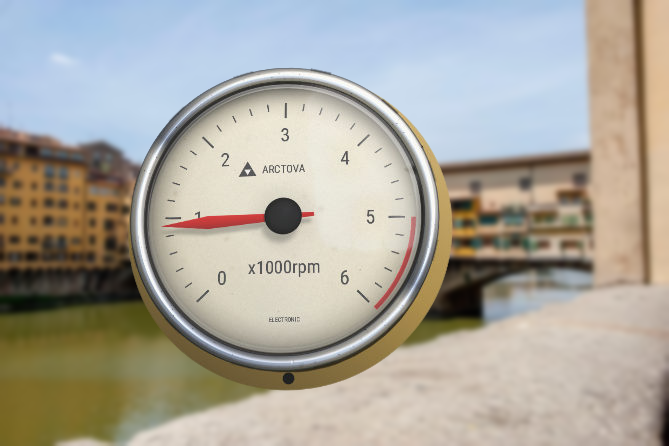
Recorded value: {"value": 900, "unit": "rpm"}
